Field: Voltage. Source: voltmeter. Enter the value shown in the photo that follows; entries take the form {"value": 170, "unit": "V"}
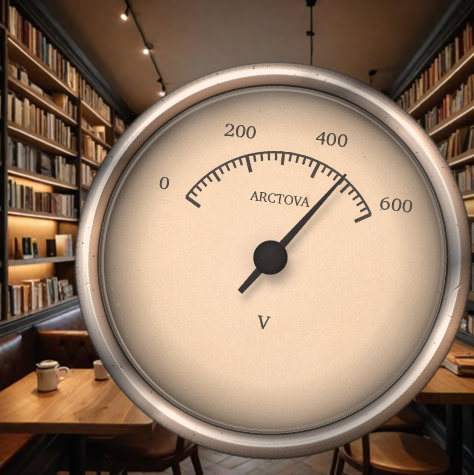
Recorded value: {"value": 480, "unit": "V"}
